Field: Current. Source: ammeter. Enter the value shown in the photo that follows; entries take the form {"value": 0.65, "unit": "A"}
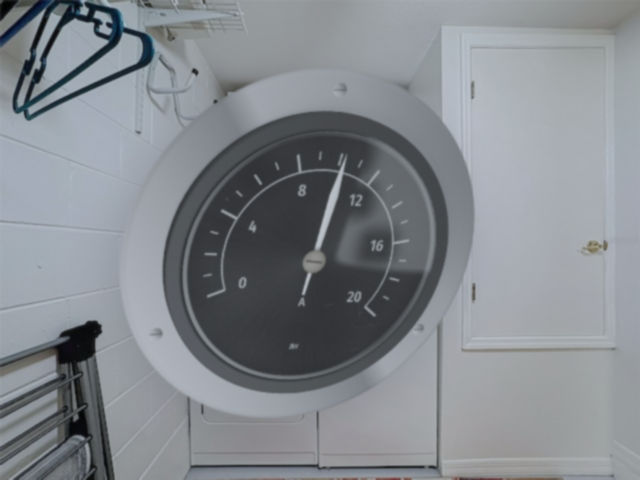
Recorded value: {"value": 10, "unit": "A"}
